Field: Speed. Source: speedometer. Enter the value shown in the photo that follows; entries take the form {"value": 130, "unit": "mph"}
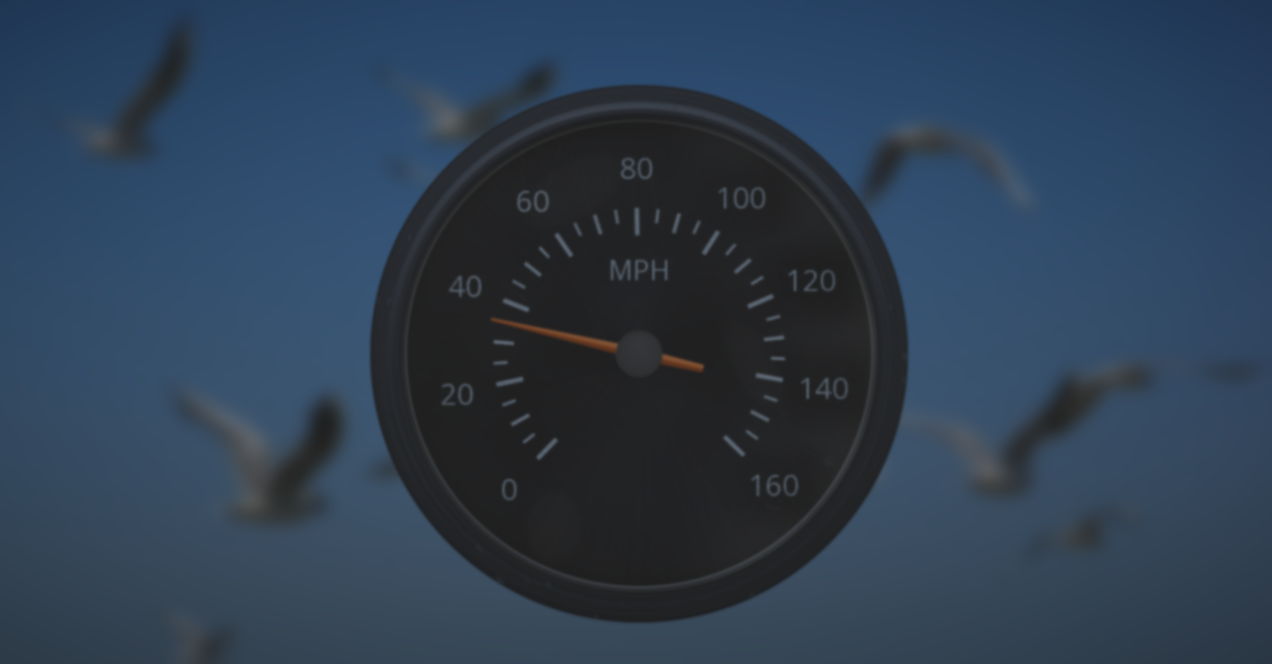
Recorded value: {"value": 35, "unit": "mph"}
